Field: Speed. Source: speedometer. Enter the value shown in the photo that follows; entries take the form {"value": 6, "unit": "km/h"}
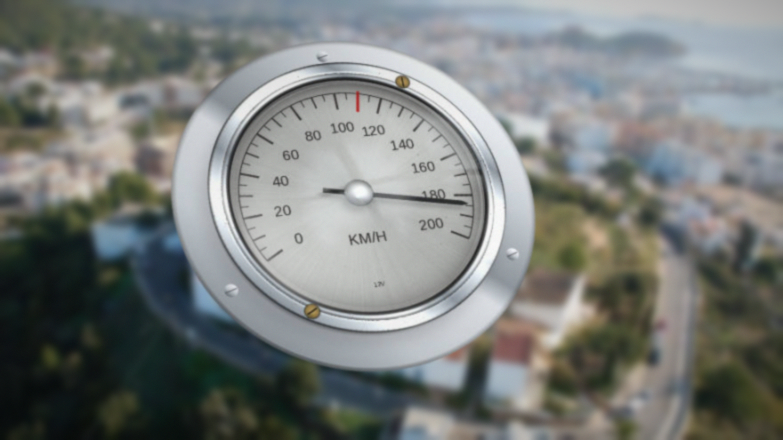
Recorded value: {"value": 185, "unit": "km/h"}
